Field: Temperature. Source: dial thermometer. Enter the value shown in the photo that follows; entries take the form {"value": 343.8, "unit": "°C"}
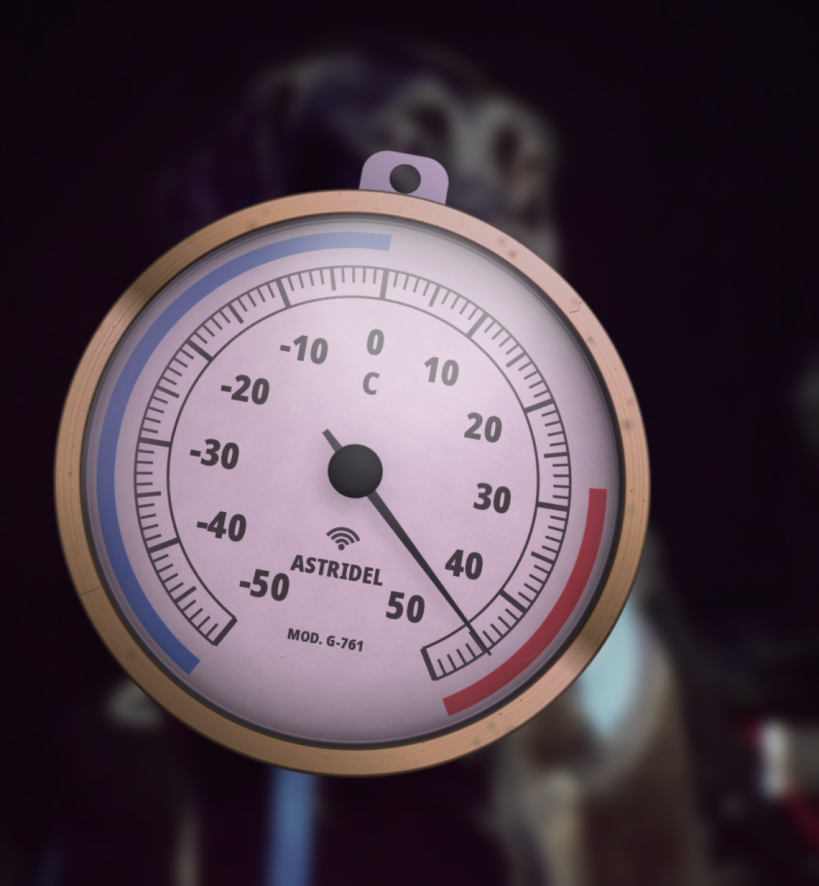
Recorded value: {"value": 45, "unit": "°C"}
